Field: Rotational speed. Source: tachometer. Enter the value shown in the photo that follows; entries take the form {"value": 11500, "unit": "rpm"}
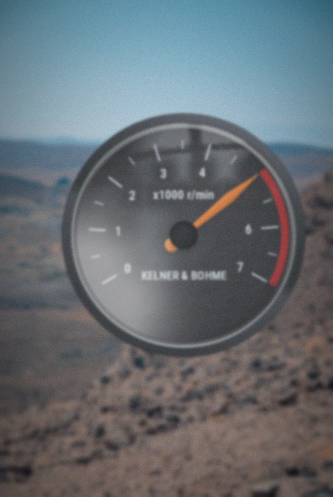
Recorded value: {"value": 5000, "unit": "rpm"}
